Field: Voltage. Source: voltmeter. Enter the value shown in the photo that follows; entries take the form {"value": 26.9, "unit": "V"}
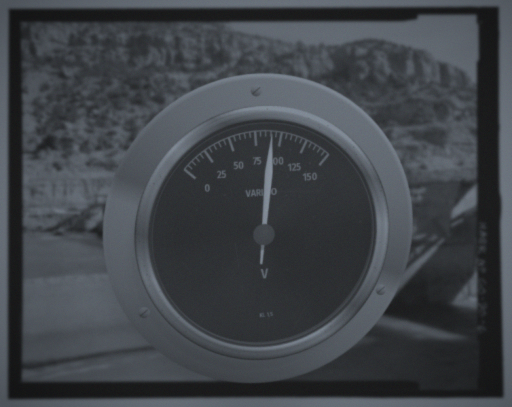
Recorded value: {"value": 90, "unit": "V"}
